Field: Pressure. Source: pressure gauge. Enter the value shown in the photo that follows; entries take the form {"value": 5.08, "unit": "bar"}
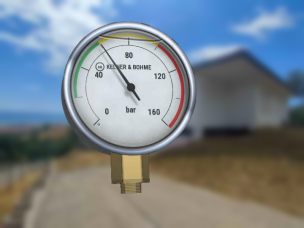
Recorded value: {"value": 60, "unit": "bar"}
